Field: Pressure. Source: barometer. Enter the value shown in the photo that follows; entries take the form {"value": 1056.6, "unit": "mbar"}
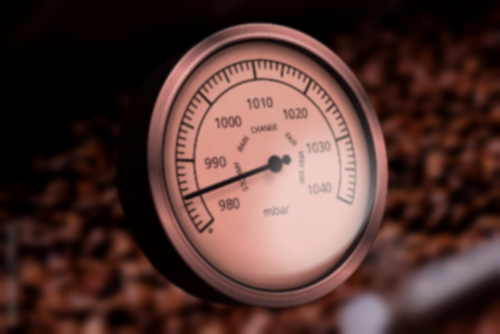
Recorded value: {"value": 985, "unit": "mbar"}
